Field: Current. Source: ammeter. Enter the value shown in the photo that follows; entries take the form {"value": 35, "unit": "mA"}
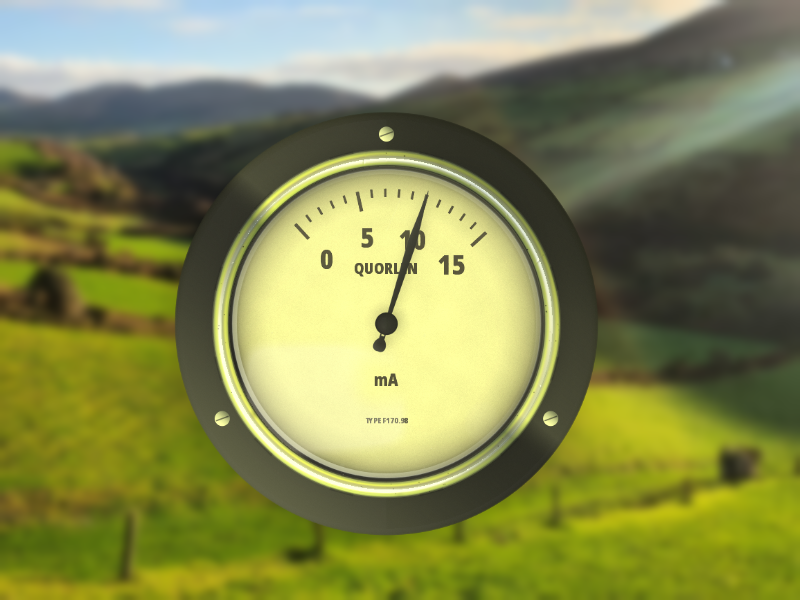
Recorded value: {"value": 10, "unit": "mA"}
